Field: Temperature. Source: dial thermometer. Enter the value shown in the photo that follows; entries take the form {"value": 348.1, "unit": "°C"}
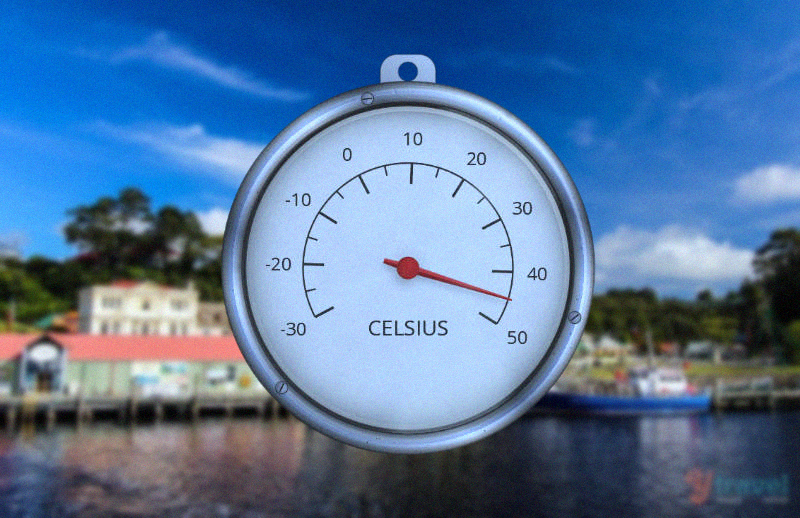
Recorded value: {"value": 45, "unit": "°C"}
